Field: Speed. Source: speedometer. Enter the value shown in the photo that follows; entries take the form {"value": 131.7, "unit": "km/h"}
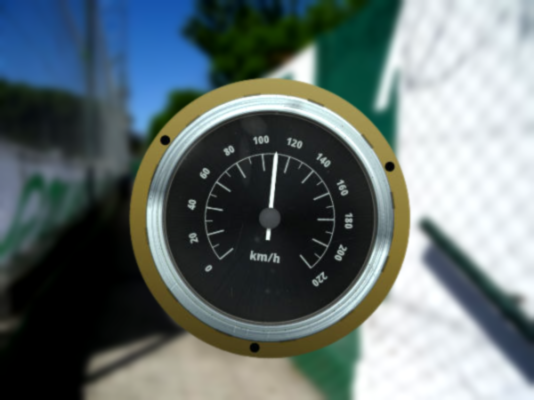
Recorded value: {"value": 110, "unit": "km/h"}
